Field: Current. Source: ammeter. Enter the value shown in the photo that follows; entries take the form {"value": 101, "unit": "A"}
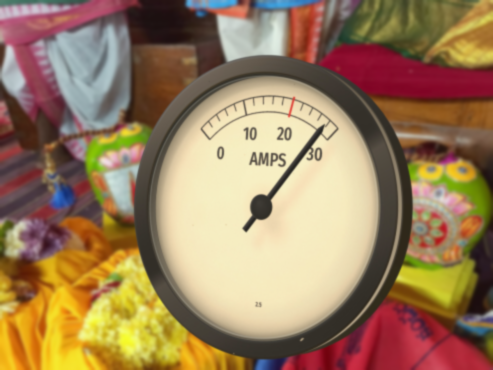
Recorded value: {"value": 28, "unit": "A"}
